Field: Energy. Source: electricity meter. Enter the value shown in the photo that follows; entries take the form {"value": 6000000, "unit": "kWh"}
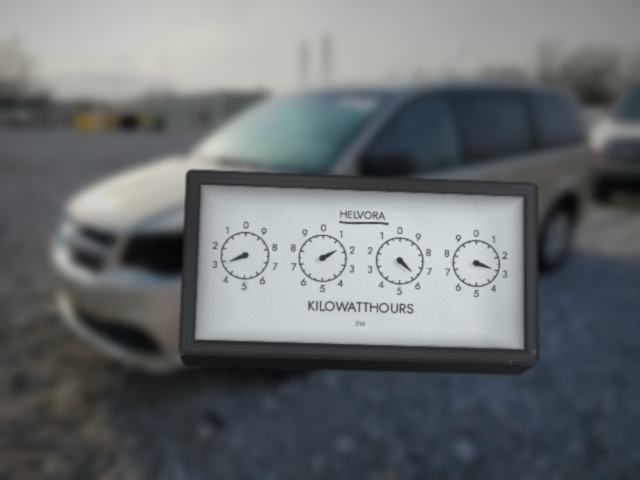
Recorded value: {"value": 3163, "unit": "kWh"}
